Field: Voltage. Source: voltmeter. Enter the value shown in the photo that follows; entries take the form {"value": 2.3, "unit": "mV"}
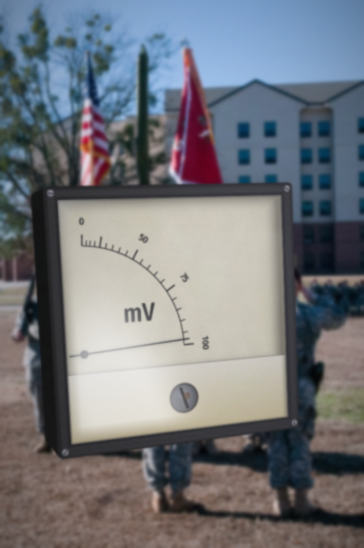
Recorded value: {"value": 97.5, "unit": "mV"}
